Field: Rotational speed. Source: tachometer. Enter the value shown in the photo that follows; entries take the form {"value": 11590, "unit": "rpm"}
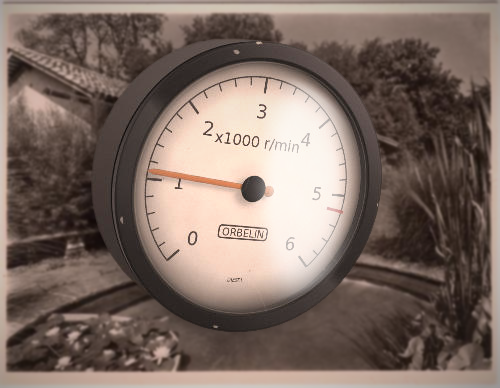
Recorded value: {"value": 1100, "unit": "rpm"}
